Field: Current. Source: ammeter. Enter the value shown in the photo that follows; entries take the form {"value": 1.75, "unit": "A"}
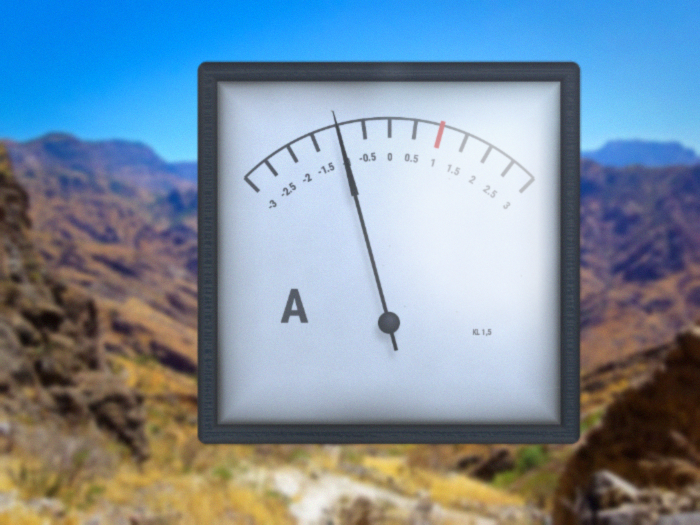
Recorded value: {"value": -1, "unit": "A"}
